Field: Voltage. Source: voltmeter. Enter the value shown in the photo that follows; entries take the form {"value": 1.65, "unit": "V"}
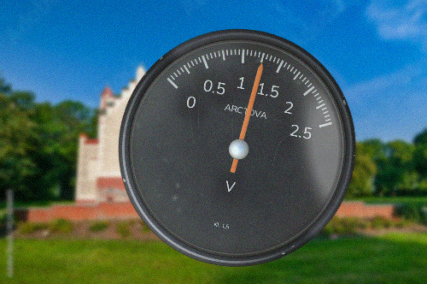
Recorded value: {"value": 1.25, "unit": "V"}
